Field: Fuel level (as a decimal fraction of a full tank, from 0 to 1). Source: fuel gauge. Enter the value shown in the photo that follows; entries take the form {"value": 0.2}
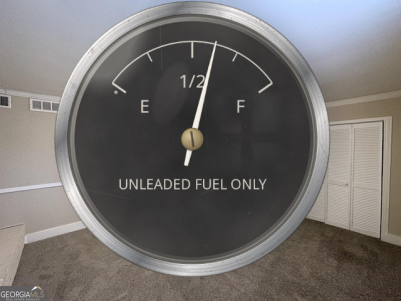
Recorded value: {"value": 0.625}
